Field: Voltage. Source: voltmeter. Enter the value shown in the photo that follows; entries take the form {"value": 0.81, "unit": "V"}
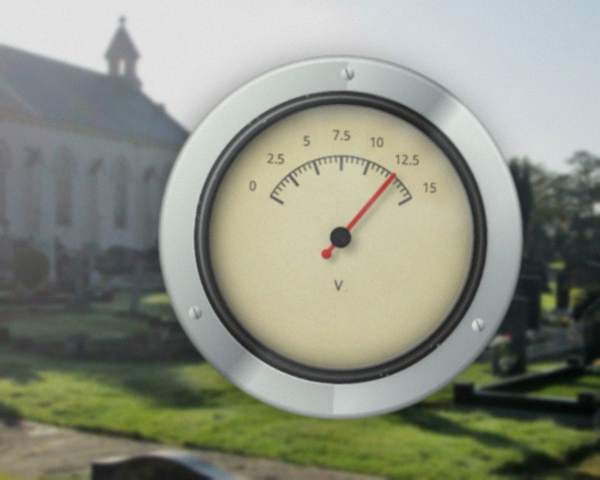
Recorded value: {"value": 12.5, "unit": "V"}
